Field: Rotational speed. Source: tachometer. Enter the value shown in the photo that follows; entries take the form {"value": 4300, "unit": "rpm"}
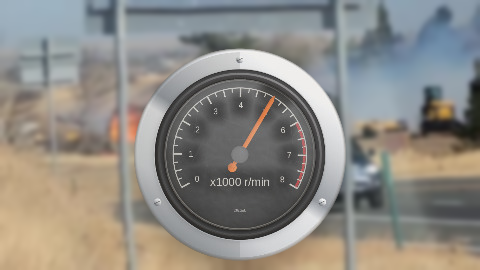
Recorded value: {"value": 5000, "unit": "rpm"}
